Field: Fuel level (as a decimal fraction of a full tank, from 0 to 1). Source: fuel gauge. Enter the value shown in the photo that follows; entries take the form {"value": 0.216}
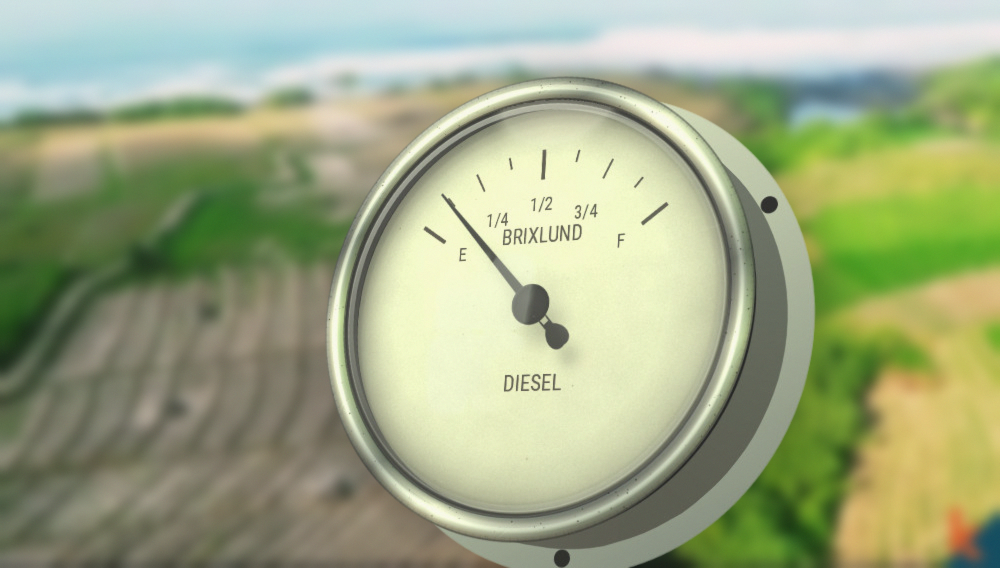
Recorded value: {"value": 0.125}
